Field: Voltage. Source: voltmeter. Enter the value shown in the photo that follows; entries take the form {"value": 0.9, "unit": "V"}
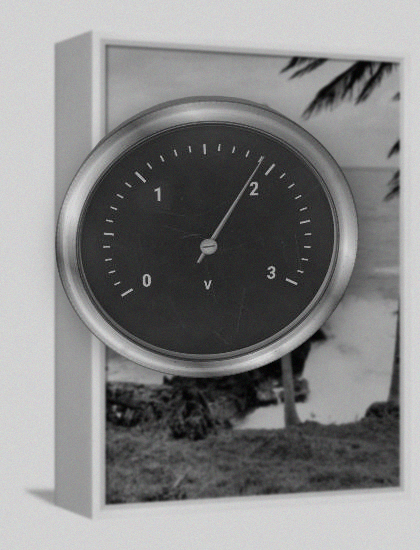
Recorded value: {"value": 1.9, "unit": "V"}
